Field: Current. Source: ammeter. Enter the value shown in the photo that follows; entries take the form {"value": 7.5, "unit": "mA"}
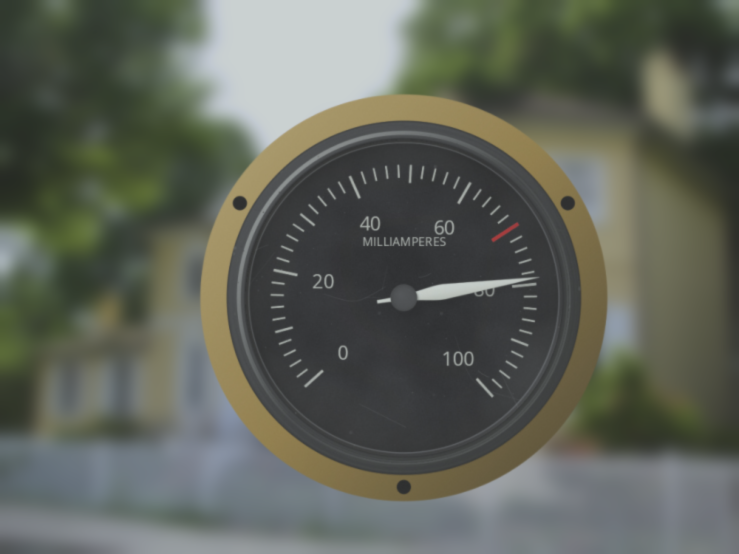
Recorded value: {"value": 79, "unit": "mA"}
